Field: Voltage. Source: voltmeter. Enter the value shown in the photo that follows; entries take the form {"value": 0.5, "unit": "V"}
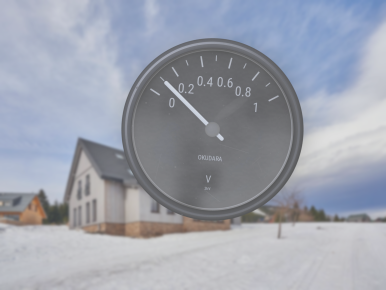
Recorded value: {"value": 0.1, "unit": "V"}
